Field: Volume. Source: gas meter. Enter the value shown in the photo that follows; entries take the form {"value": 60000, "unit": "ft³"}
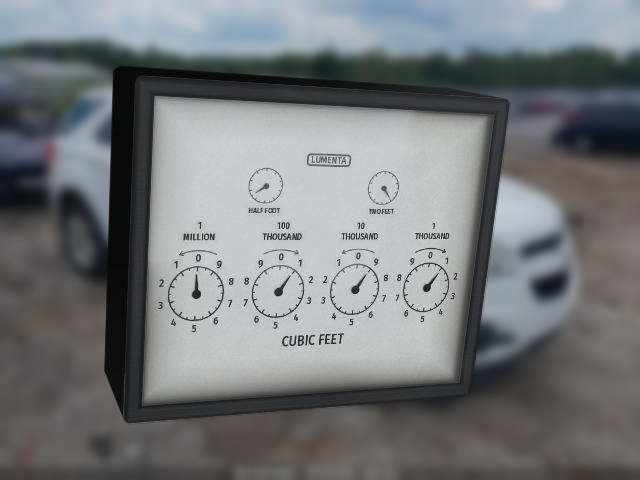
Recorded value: {"value": 9100, "unit": "ft³"}
